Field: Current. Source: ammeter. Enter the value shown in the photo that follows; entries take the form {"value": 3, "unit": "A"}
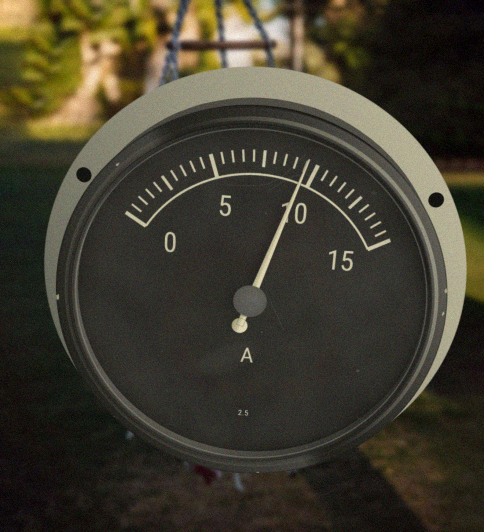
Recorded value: {"value": 9.5, "unit": "A"}
